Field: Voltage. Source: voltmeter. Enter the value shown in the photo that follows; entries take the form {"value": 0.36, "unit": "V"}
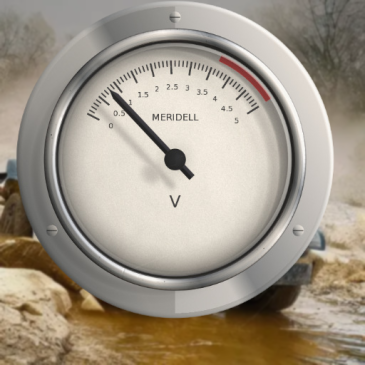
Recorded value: {"value": 0.8, "unit": "V"}
